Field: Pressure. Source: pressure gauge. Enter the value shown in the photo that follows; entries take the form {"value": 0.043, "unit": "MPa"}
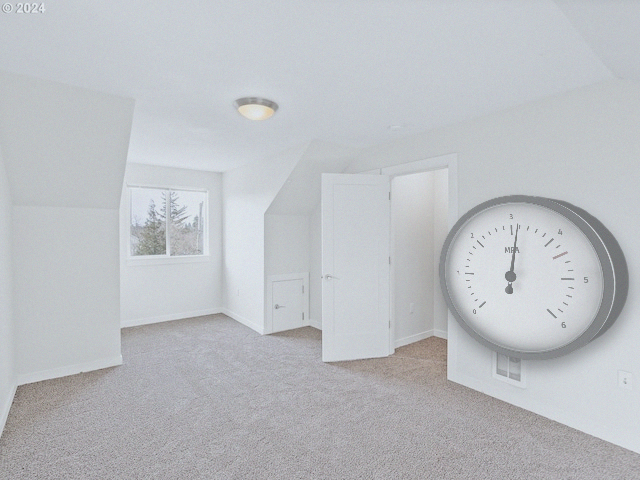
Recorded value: {"value": 3.2, "unit": "MPa"}
